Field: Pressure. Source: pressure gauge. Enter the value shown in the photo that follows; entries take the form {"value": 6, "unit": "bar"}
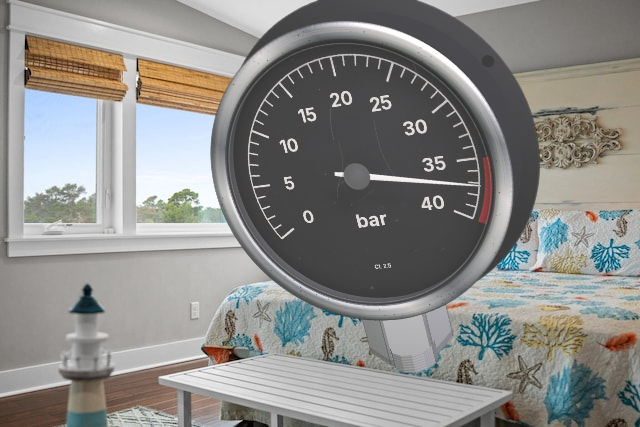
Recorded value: {"value": 37, "unit": "bar"}
